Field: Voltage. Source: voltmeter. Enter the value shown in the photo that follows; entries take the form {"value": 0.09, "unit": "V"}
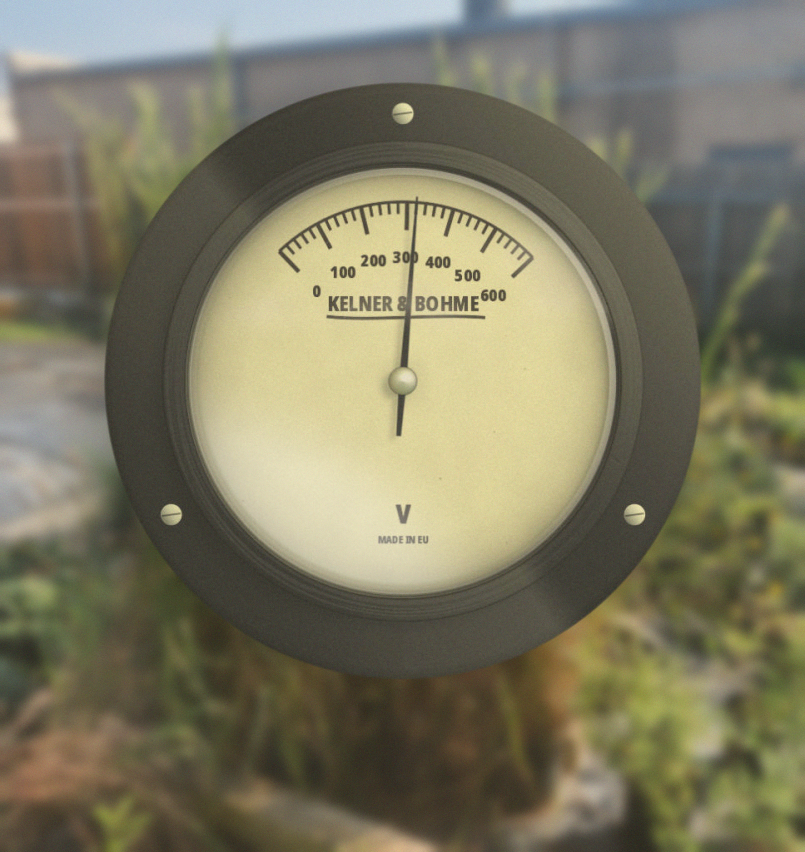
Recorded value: {"value": 320, "unit": "V"}
